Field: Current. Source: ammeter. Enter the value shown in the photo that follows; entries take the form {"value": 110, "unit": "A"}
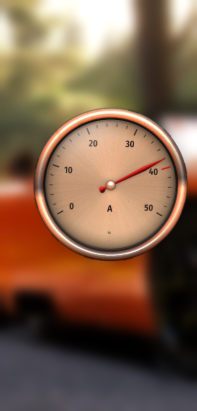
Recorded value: {"value": 38, "unit": "A"}
